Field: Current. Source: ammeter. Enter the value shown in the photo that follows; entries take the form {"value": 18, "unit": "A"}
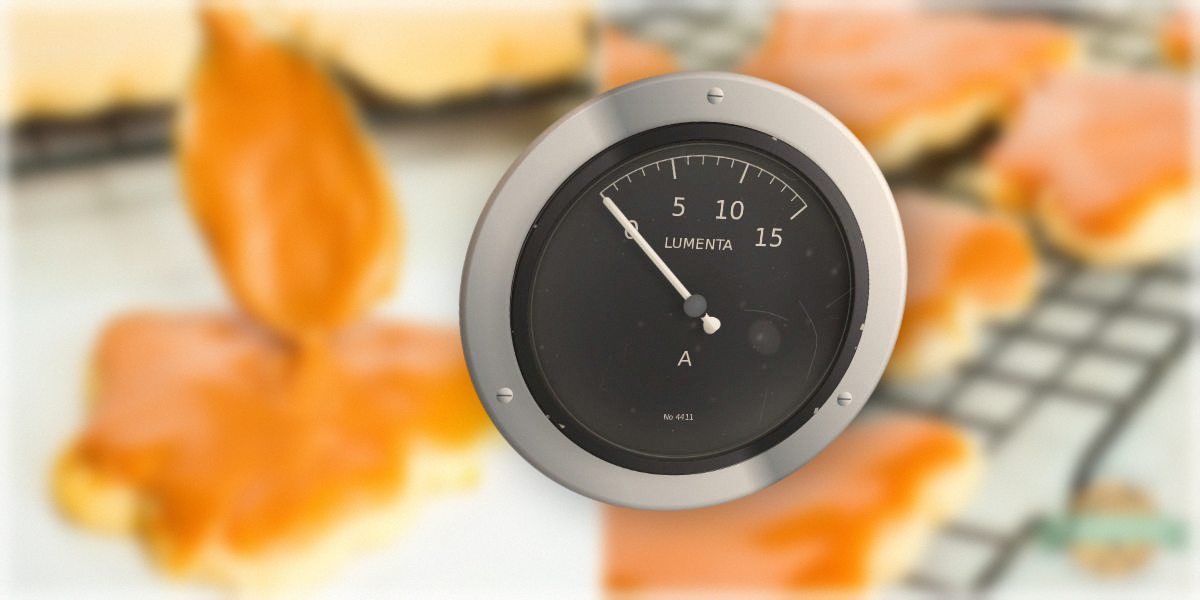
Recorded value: {"value": 0, "unit": "A"}
